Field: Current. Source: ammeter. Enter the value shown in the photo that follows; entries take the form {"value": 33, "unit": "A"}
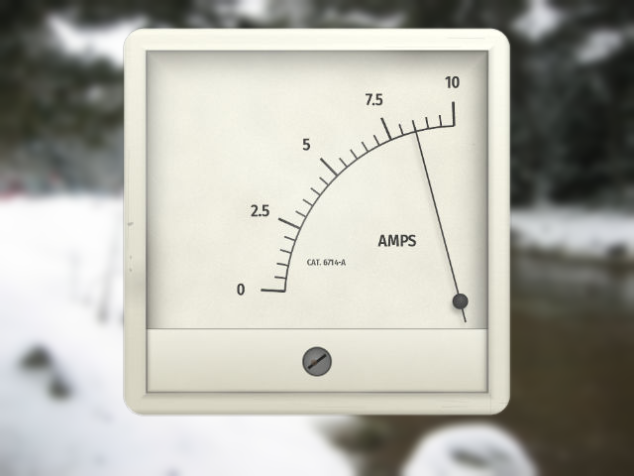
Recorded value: {"value": 8.5, "unit": "A"}
